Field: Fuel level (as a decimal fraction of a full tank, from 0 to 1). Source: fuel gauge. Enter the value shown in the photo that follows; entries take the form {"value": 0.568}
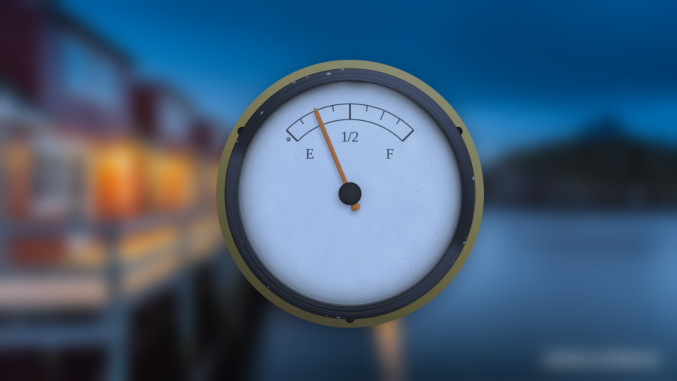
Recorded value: {"value": 0.25}
